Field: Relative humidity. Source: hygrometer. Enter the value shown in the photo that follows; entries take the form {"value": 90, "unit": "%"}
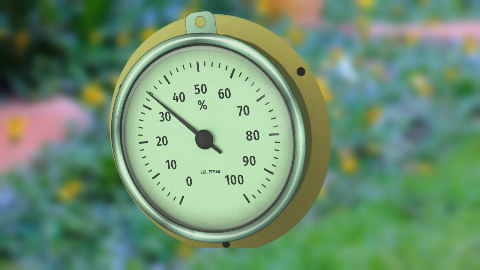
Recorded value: {"value": 34, "unit": "%"}
